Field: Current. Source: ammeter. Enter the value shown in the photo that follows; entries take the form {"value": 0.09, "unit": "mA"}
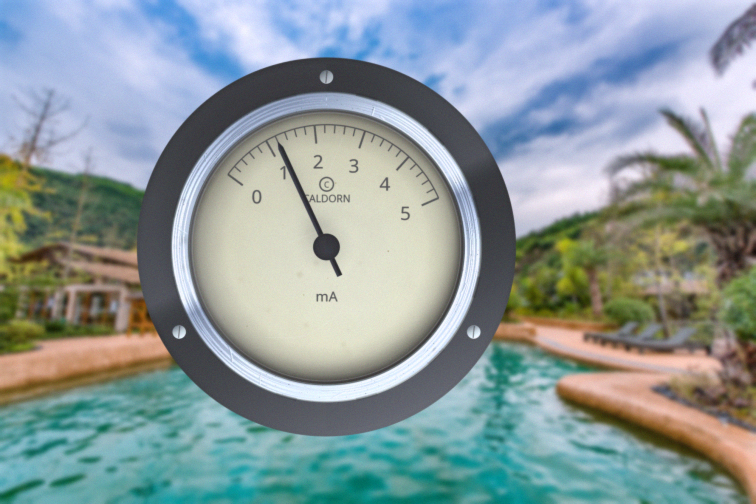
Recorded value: {"value": 1.2, "unit": "mA"}
